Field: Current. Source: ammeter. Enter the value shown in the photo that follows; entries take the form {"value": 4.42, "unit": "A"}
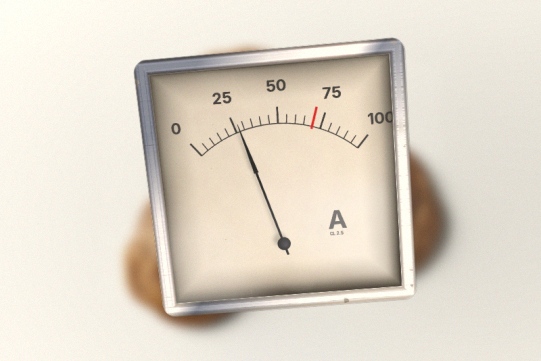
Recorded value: {"value": 27.5, "unit": "A"}
